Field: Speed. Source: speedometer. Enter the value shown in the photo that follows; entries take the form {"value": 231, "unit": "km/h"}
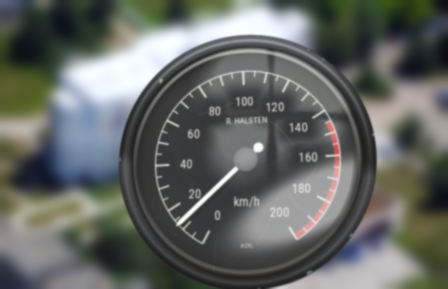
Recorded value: {"value": 12.5, "unit": "km/h"}
